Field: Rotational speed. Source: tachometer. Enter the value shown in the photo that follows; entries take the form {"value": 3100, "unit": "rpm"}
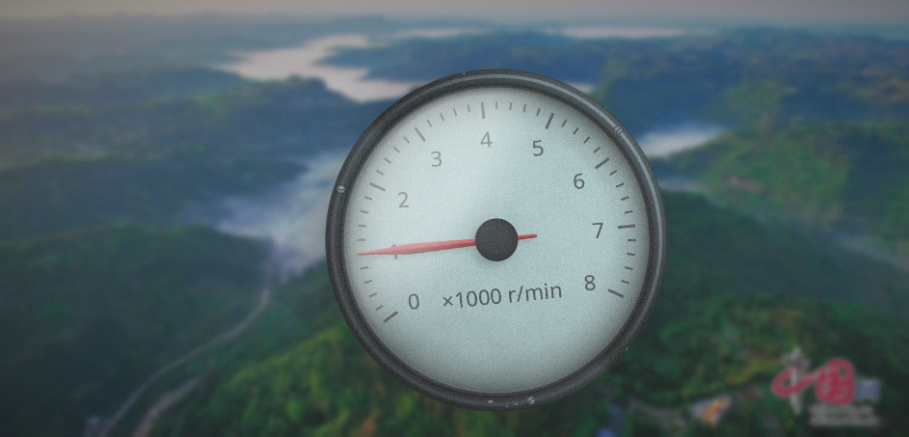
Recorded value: {"value": 1000, "unit": "rpm"}
